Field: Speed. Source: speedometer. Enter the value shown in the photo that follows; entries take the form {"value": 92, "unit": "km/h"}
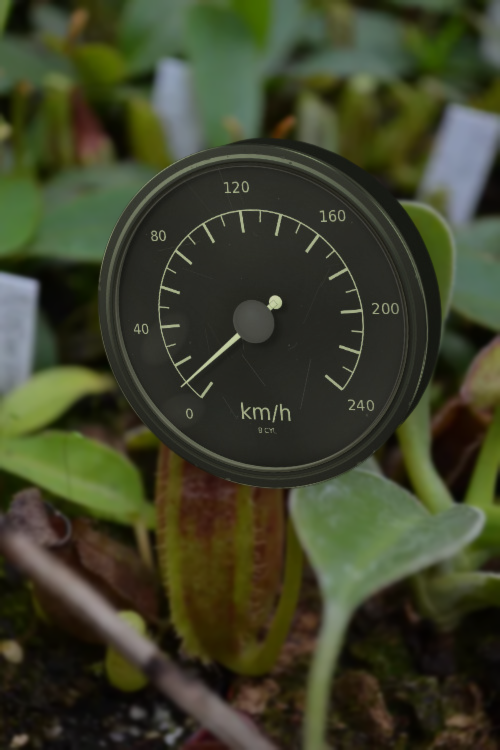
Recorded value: {"value": 10, "unit": "km/h"}
